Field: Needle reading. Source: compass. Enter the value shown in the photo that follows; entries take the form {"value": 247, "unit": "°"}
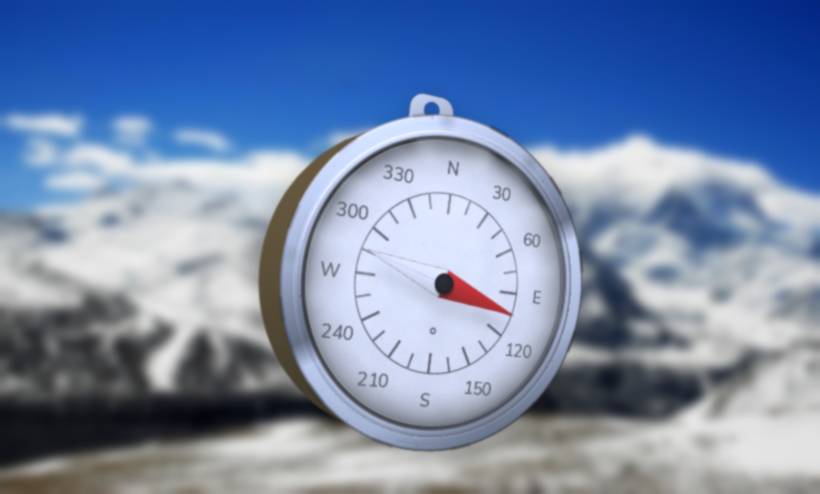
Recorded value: {"value": 105, "unit": "°"}
